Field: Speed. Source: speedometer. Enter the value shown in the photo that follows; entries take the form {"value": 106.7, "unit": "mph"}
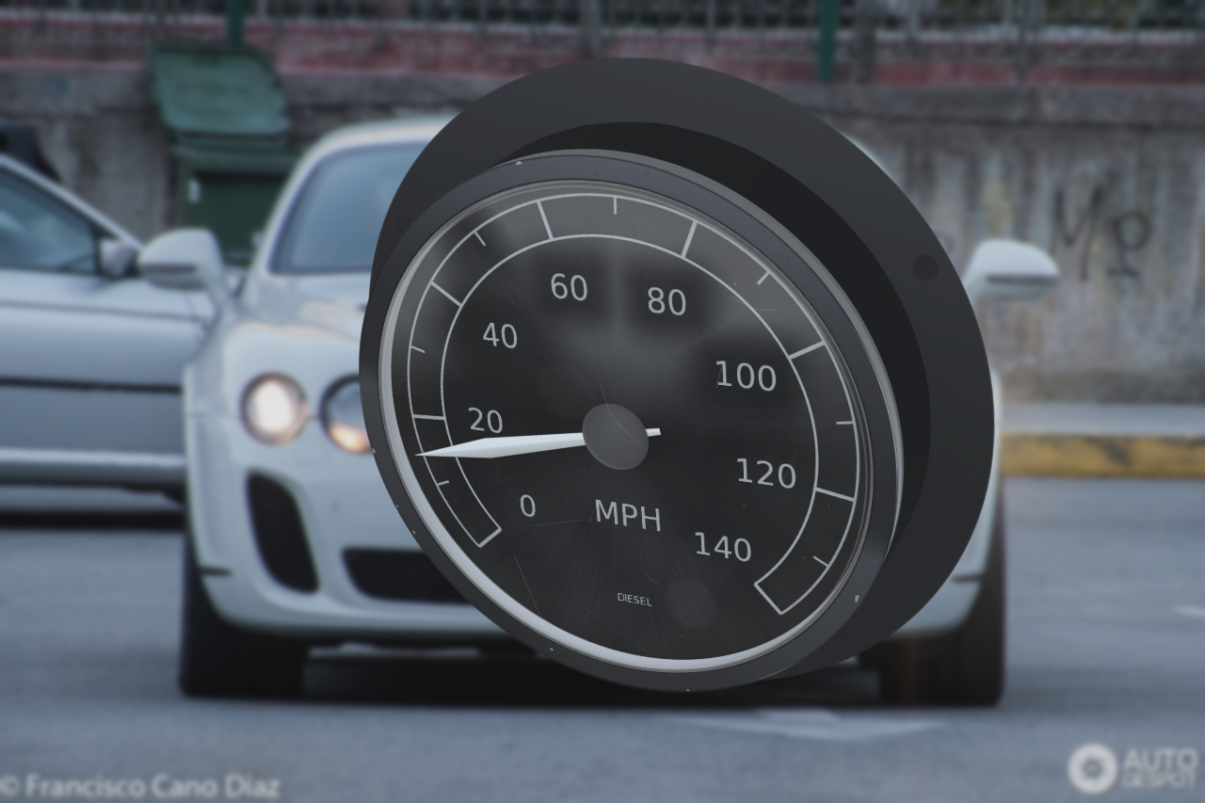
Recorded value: {"value": 15, "unit": "mph"}
